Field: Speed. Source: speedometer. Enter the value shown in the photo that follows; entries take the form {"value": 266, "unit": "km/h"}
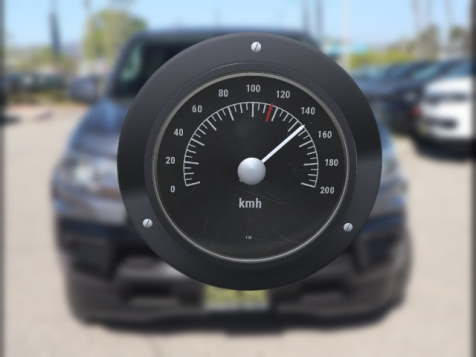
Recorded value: {"value": 145, "unit": "km/h"}
